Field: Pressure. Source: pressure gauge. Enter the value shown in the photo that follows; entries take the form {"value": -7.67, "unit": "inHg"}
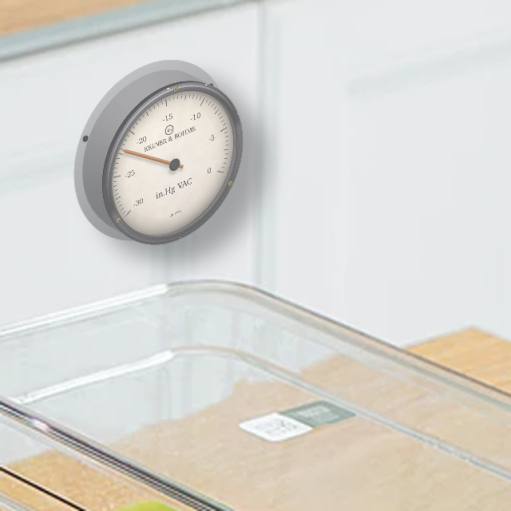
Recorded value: {"value": -22, "unit": "inHg"}
